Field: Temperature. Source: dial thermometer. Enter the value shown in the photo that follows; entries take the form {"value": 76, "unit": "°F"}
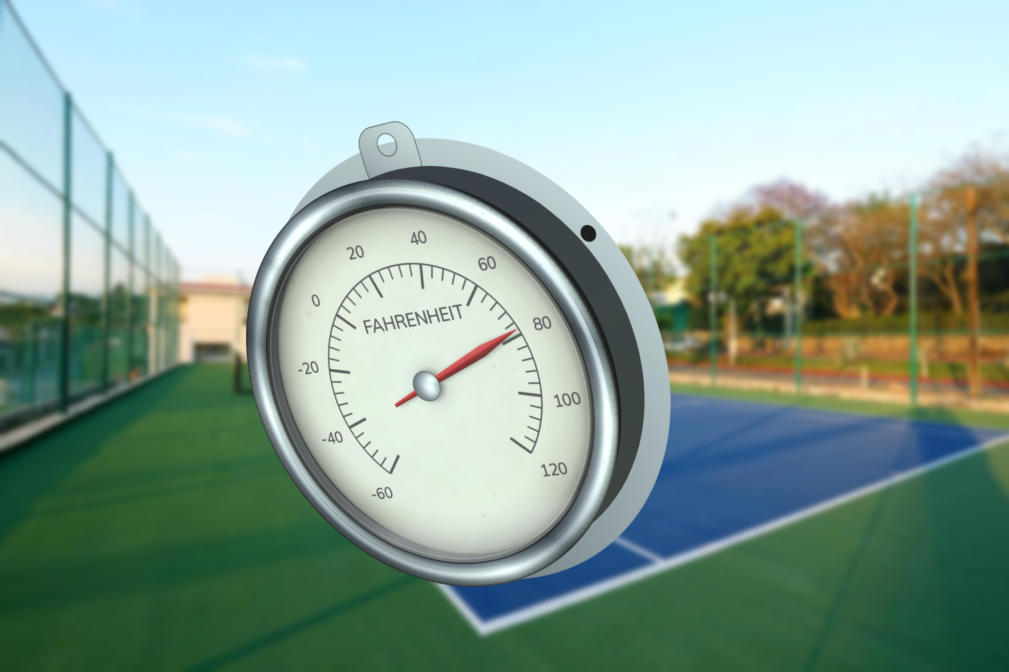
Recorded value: {"value": 78, "unit": "°F"}
